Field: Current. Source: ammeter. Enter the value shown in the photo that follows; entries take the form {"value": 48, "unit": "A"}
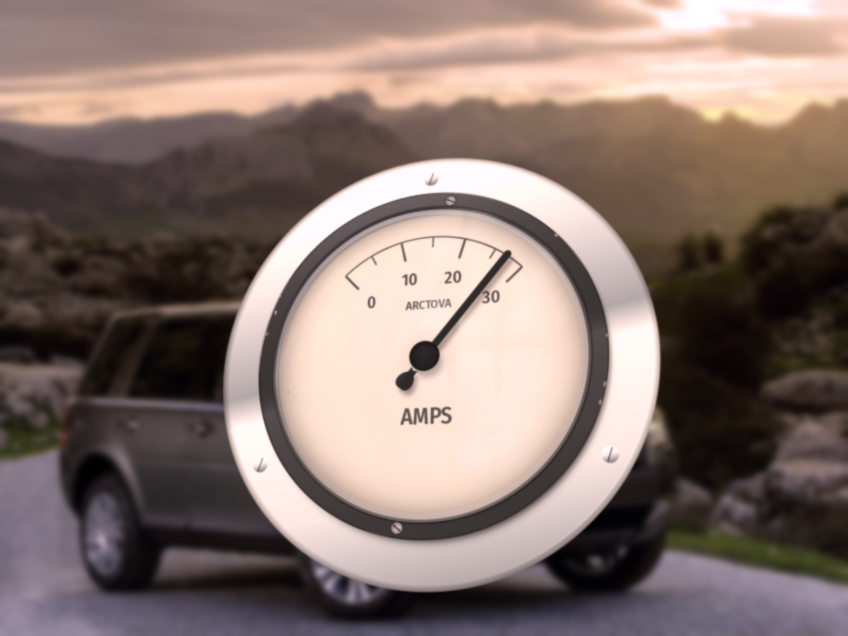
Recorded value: {"value": 27.5, "unit": "A"}
